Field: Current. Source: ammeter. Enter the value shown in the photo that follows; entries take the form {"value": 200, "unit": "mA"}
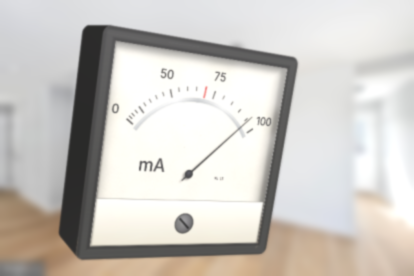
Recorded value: {"value": 95, "unit": "mA"}
